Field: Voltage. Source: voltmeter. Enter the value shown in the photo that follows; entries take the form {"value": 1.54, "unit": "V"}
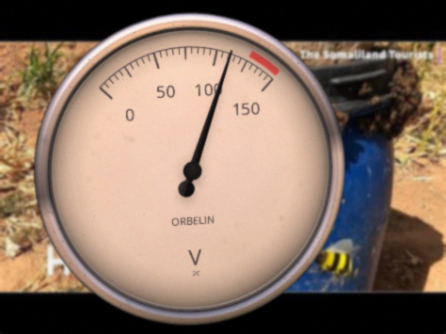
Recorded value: {"value": 110, "unit": "V"}
